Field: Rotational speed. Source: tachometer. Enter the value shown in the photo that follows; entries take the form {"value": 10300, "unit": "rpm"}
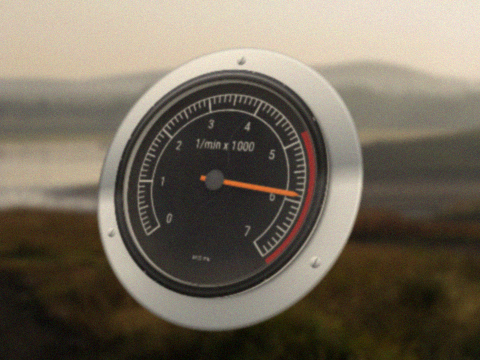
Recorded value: {"value": 5900, "unit": "rpm"}
